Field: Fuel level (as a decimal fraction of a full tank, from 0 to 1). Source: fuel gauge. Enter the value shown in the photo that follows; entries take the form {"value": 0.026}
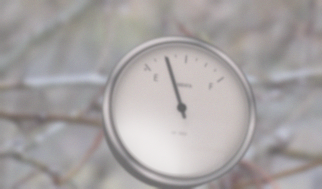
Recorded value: {"value": 0.25}
